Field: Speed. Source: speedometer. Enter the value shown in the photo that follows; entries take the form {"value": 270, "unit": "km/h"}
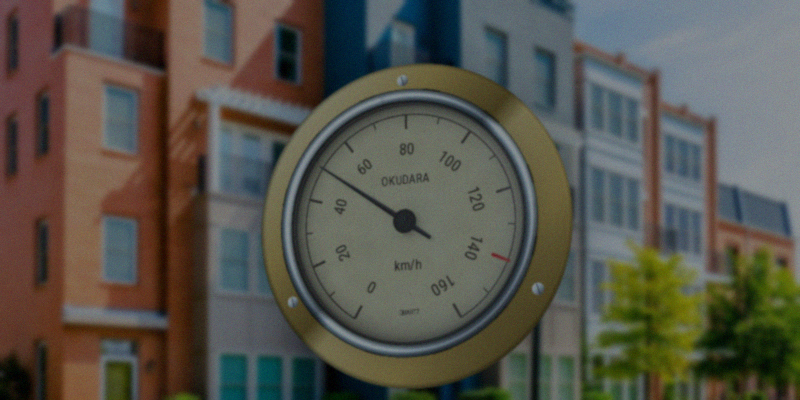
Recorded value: {"value": 50, "unit": "km/h"}
